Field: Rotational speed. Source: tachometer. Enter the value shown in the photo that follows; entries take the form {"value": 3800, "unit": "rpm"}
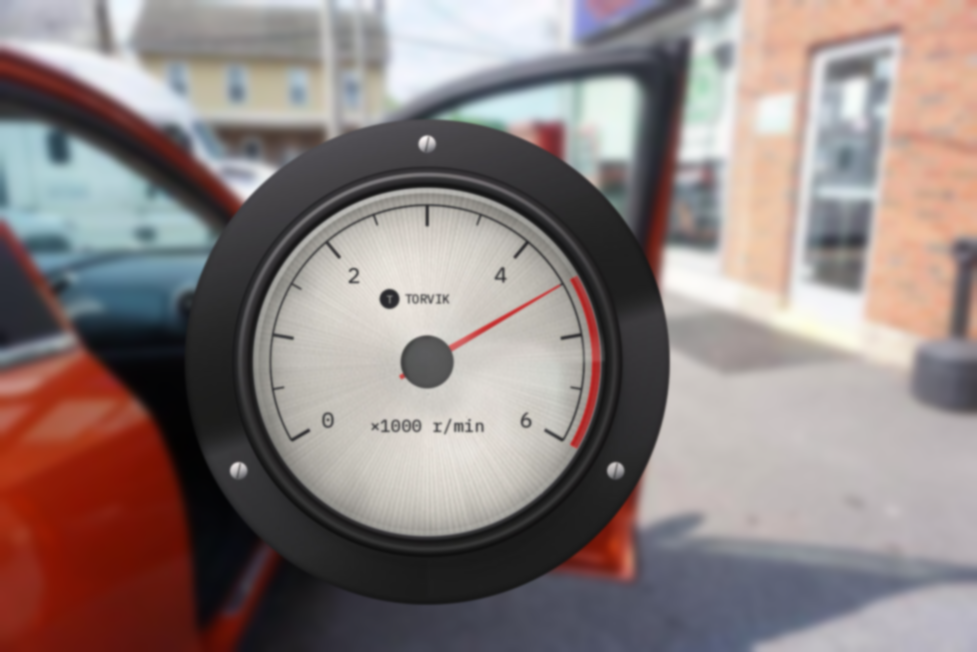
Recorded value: {"value": 4500, "unit": "rpm"}
